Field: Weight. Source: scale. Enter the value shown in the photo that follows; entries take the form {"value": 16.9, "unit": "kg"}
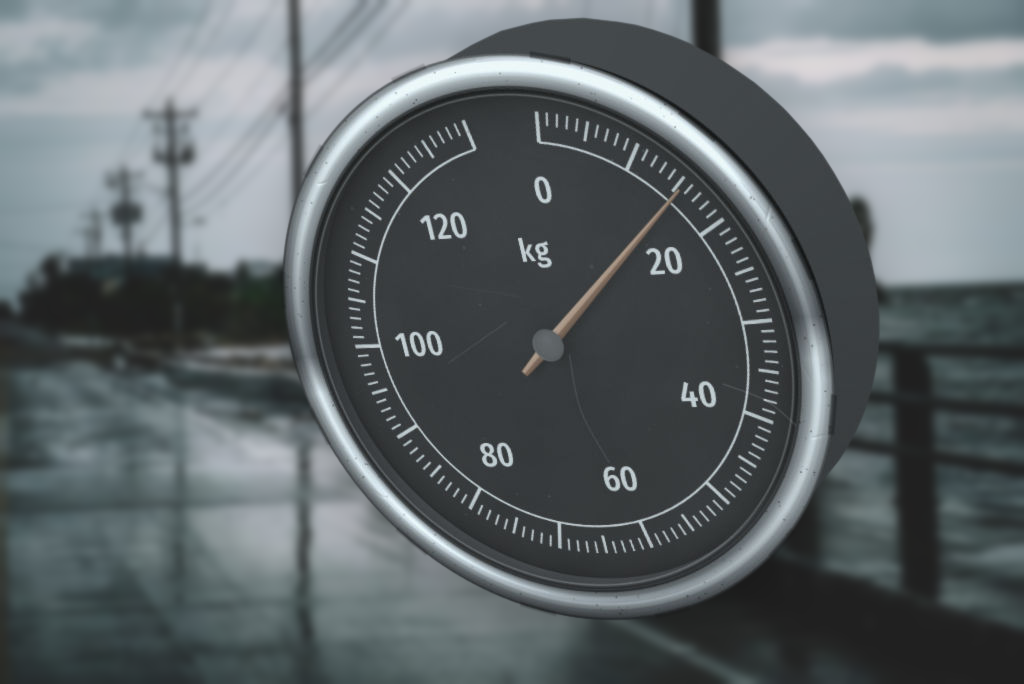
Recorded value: {"value": 15.5, "unit": "kg"}
